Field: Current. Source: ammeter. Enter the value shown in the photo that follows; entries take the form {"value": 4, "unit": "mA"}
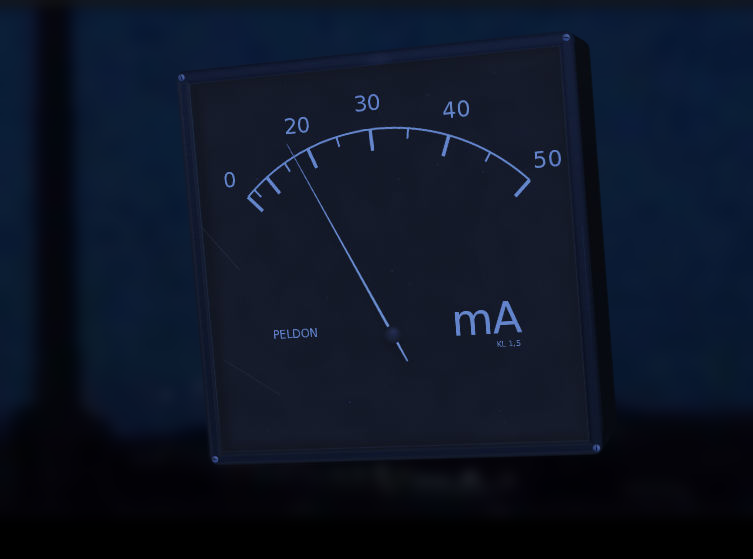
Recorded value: {"value": 17.5, "unit": "mA"}
